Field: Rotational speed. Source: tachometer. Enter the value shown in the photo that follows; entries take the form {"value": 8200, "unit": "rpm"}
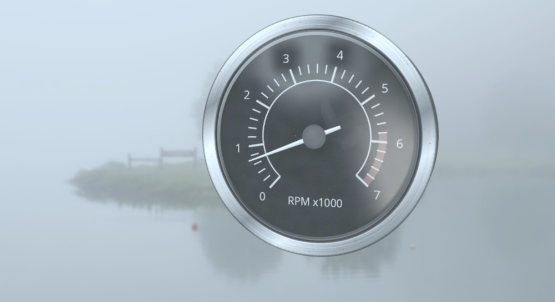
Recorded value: {"value": 700, "unit": "rpm"}
